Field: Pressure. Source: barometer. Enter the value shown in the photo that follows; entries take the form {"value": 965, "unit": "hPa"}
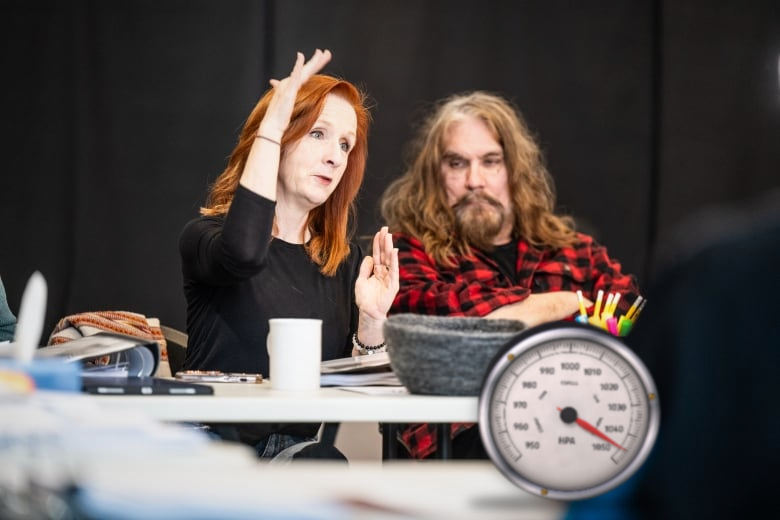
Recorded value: {"value": 1045, "unit": "hPa"}
